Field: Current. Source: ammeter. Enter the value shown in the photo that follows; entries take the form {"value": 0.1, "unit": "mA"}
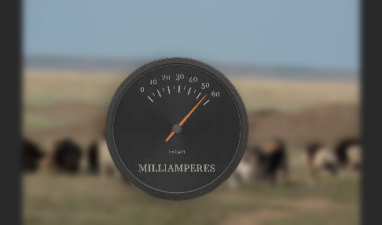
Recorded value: {"value": 55, "unit": "mA"}
